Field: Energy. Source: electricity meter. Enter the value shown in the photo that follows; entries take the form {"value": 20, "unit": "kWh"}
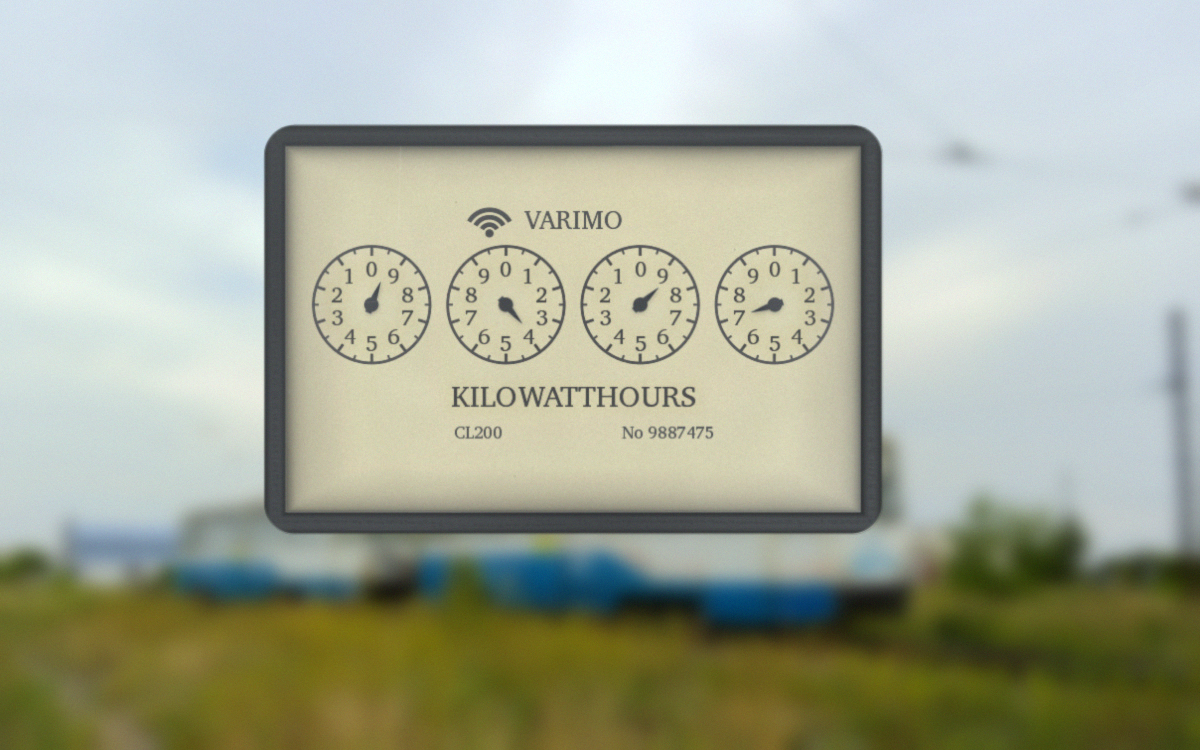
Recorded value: {"value": 9387, "unit": "kWh"}
